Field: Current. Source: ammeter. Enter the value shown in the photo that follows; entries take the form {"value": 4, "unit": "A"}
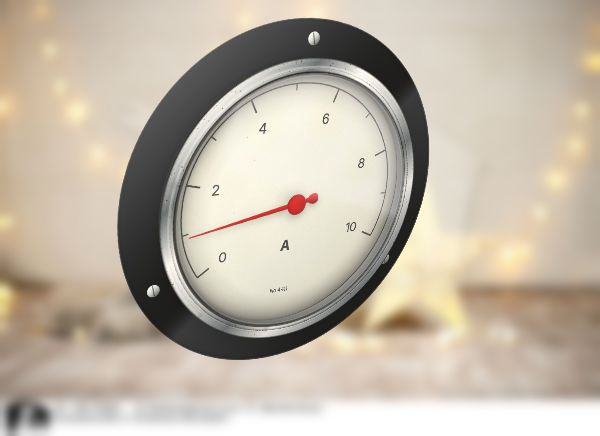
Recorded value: {"value": 1, "unit": "A"}
